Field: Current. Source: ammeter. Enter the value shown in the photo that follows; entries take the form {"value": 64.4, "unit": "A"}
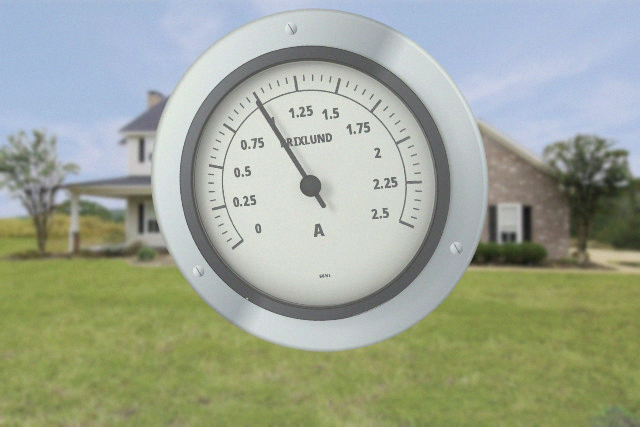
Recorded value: {"value": 1, "unit": "A"}
